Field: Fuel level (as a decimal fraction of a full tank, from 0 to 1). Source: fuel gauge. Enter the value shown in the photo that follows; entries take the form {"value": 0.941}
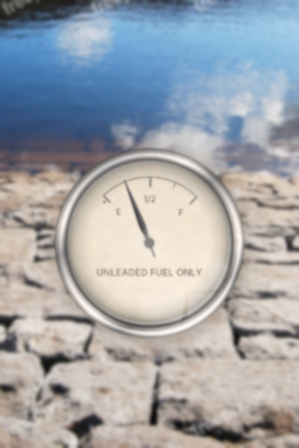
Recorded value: {"value": 0.25}
